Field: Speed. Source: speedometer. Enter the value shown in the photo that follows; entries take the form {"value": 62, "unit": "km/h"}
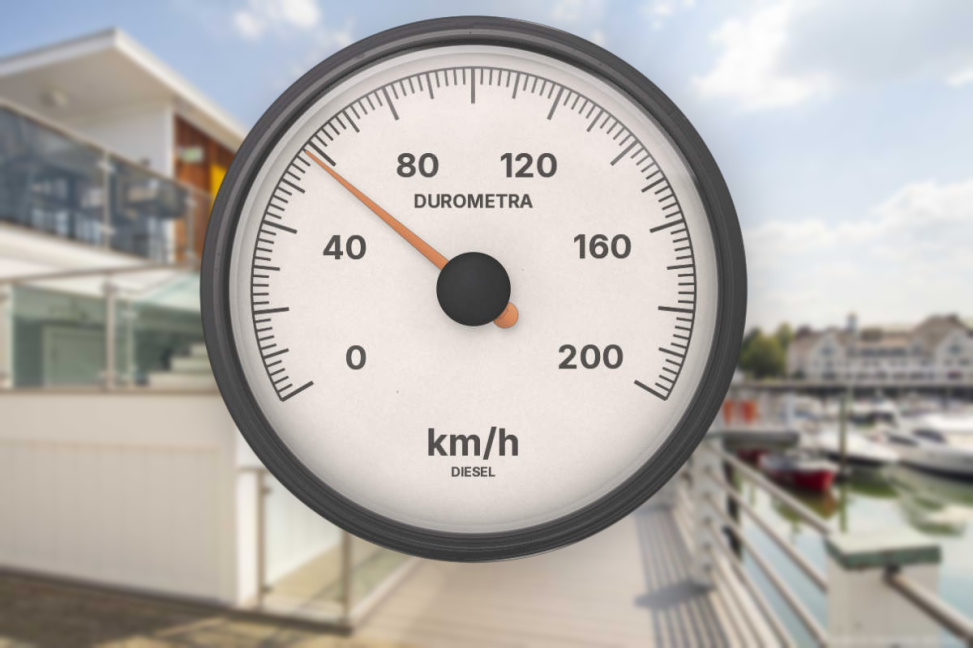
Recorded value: {"value": 58, "unit": "km/h"}
